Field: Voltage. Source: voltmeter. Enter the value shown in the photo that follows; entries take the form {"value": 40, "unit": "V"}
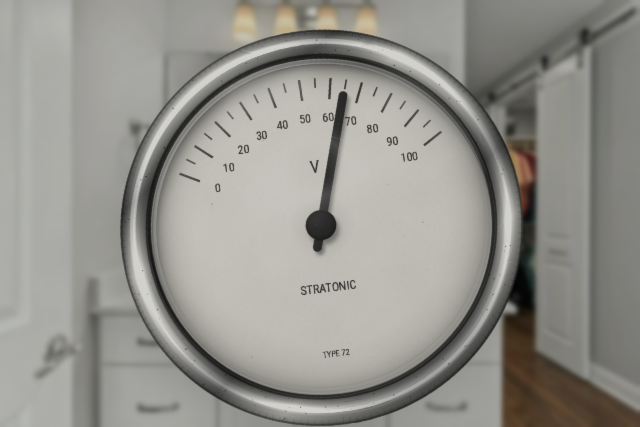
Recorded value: {"value": 65, "unit": "V"}
